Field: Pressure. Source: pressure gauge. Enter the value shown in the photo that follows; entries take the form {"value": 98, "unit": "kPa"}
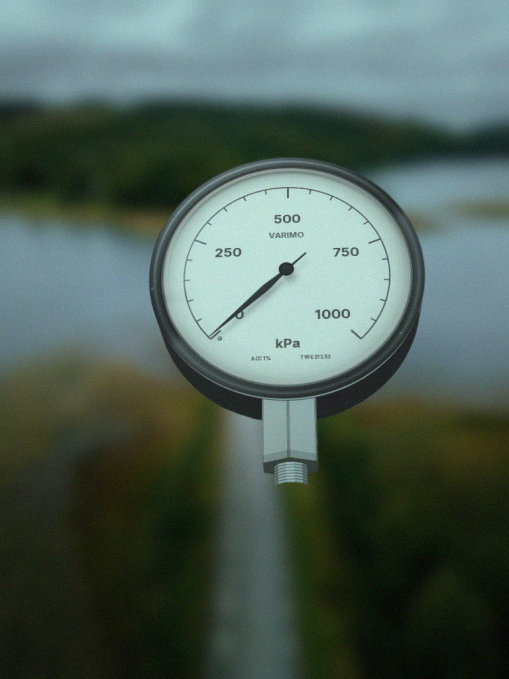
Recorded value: {"value": 0, "unit": "kPa"}
